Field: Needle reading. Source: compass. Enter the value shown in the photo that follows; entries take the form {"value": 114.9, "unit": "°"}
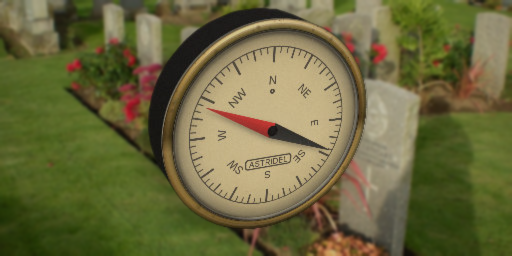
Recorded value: {"value": 295, "unit": "°"}
